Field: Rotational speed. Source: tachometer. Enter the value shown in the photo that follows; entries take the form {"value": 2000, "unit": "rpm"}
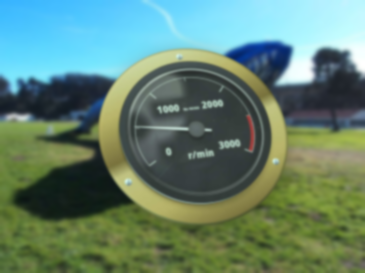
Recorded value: {"value": 500, "unit": "rpm"}
